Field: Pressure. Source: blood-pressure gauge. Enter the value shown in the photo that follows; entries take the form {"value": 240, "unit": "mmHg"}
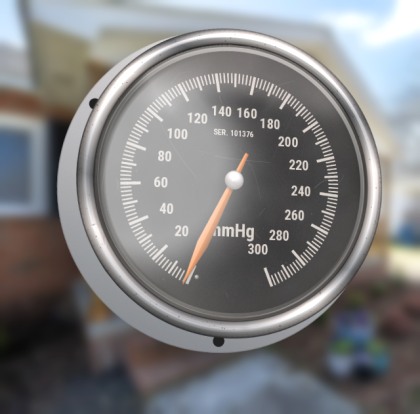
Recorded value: {"value": 2, "unit": "mmHg"}
